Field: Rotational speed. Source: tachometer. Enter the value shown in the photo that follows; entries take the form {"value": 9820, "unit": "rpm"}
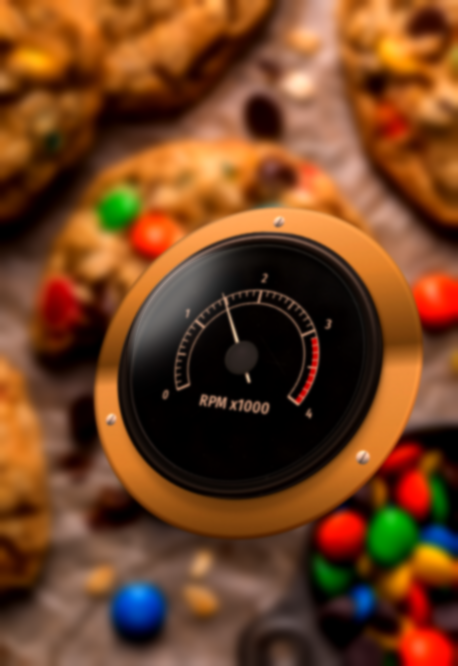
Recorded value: {"value": 1500, "unit": "rpm"}
